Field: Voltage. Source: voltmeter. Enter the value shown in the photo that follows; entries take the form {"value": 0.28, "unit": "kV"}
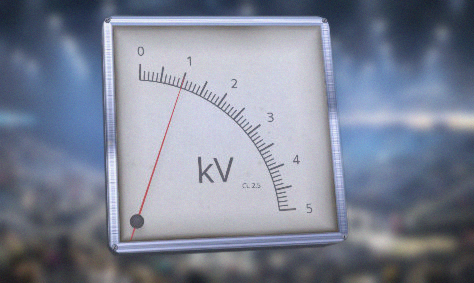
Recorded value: {"value": 1, "unit": "kV"}
